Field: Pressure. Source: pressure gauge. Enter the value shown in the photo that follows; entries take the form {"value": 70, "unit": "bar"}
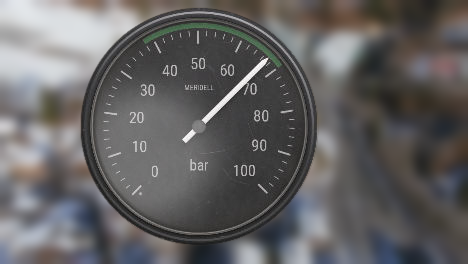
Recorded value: {"value": 67, "unit": "bar"}
